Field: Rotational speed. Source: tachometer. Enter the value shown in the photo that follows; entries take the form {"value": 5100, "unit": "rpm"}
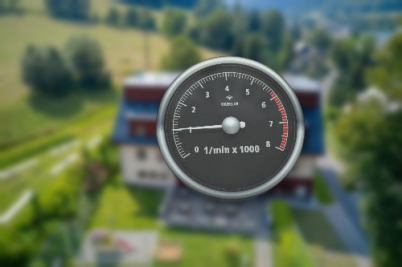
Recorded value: {"value": 1000, "unit": "rpm"}
